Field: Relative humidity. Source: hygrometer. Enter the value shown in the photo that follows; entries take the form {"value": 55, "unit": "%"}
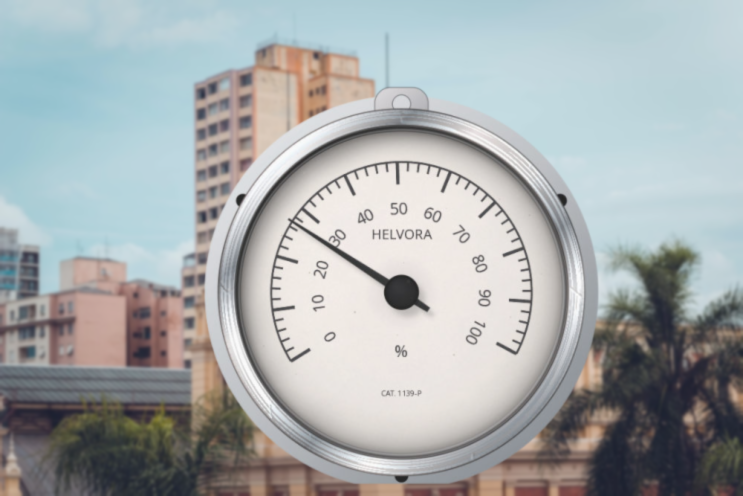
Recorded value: {"value": 27, "unit": "%"}
